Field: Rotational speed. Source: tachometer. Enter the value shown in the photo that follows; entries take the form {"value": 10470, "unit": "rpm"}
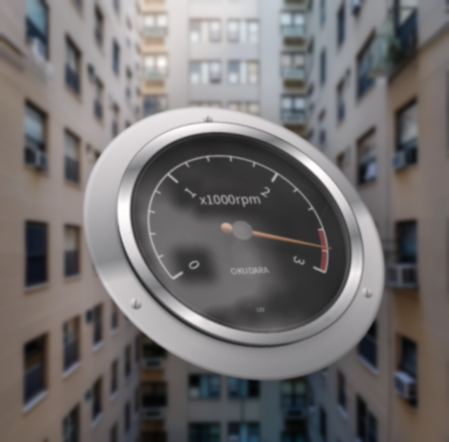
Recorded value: {"value": 2800, "unit": "rpm"}
